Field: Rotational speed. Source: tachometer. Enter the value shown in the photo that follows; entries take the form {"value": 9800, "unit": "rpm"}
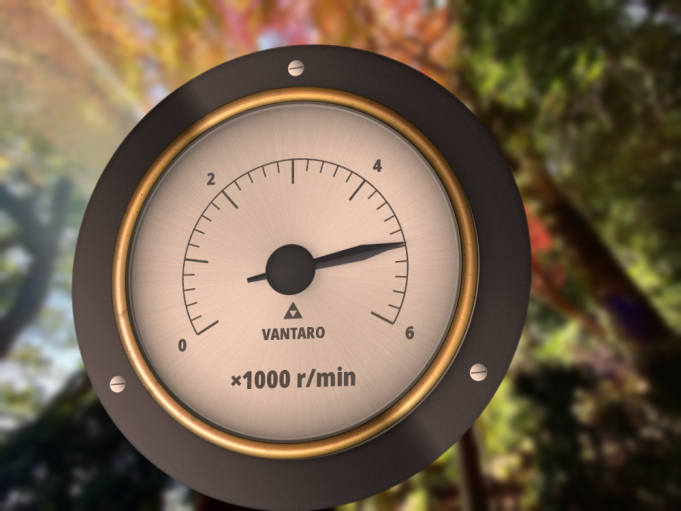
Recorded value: {"value": 5000, "unit": "rpm"}
